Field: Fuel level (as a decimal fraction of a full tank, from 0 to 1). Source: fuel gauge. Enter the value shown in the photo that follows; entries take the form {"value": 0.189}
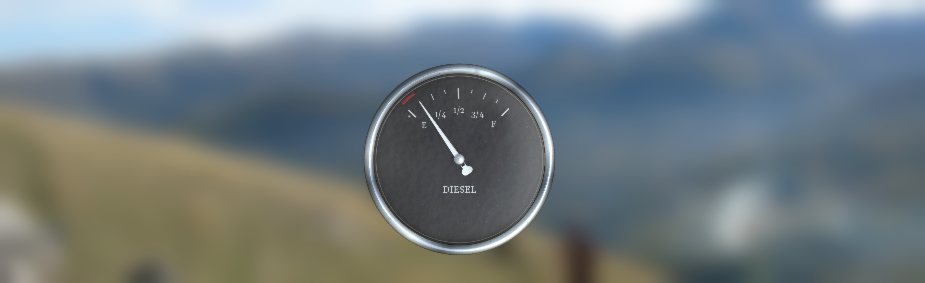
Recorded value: {"value": 0.125}
